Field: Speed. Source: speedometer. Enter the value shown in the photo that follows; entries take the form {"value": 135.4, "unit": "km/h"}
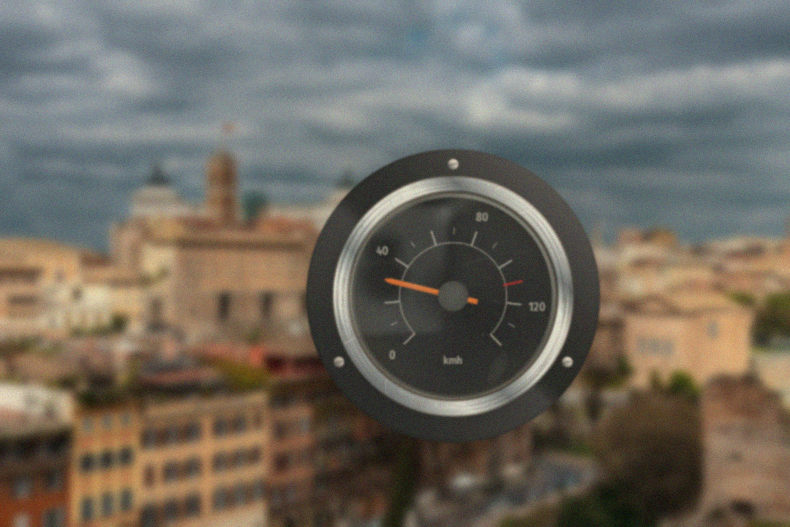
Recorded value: {"value": 30, "unit": "km/h"}
